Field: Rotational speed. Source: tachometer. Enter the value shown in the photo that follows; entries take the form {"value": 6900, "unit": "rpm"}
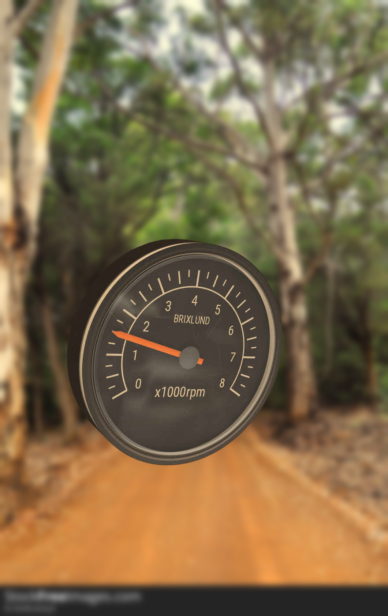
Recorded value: {"value": 1500, "unit": "rpm"}
